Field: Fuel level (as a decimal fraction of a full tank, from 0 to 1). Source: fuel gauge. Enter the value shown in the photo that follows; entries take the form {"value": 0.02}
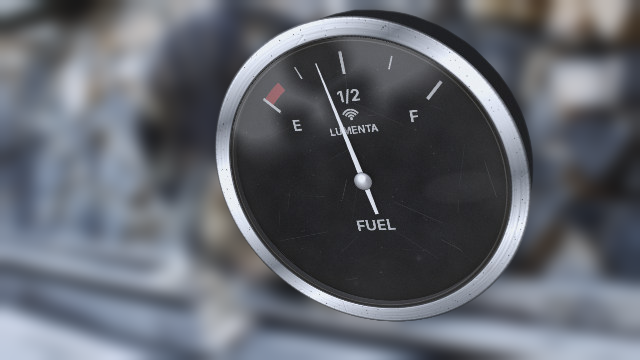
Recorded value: {"value": 0.375}
